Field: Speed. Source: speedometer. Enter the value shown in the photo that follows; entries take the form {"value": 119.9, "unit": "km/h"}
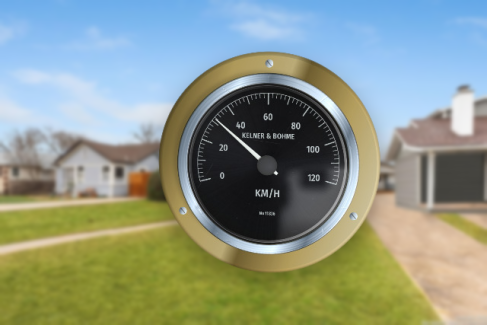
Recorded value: {"value": 32, "unit": "km/h"}
